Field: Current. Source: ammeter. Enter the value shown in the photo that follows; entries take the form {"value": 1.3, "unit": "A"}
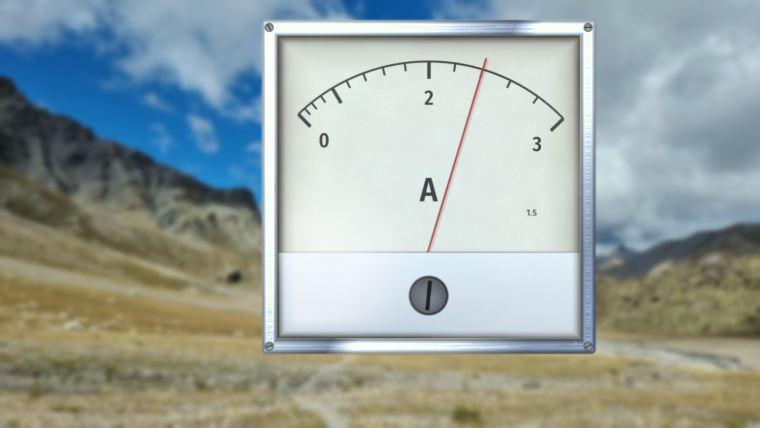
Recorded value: {"value": 2.4, "unit": "A"}
